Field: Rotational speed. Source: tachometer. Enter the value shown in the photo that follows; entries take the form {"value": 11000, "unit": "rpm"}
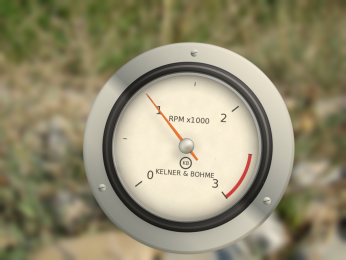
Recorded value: {"value": 1000, "unit": "rpm"}
